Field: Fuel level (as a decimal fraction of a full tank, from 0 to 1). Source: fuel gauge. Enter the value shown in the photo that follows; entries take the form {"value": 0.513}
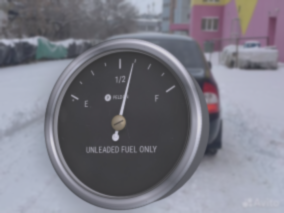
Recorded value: {"value": 0.625}
